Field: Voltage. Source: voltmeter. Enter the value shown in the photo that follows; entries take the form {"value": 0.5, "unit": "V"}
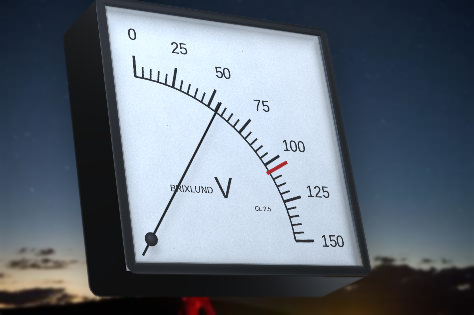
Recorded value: {"value": 55, "unit": "V"}
